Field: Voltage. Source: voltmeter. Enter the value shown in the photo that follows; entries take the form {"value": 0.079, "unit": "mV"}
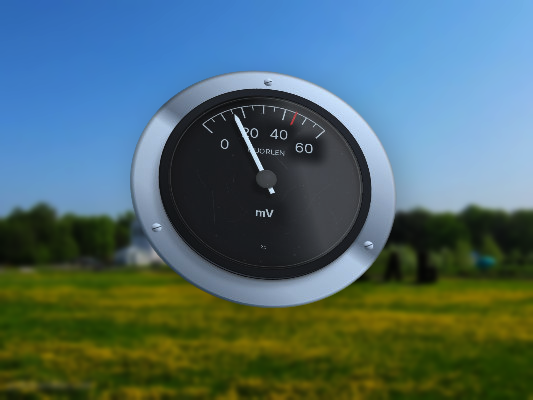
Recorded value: {"value": 15, "unit": "mV"}
